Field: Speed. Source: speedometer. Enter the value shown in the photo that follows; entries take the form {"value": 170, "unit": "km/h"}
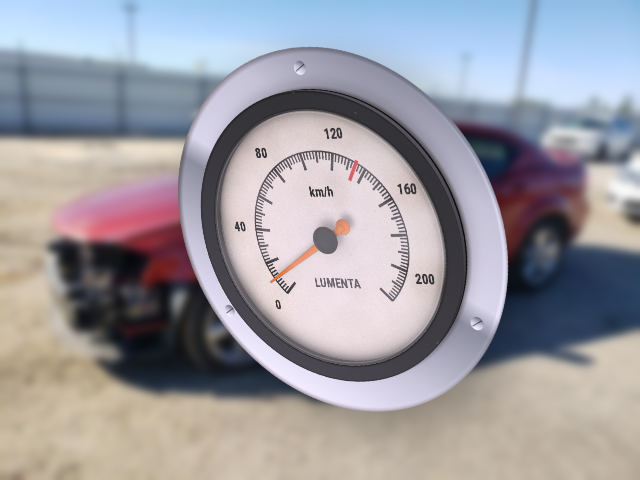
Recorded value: {"value": 10, "unit": "km/h"}
